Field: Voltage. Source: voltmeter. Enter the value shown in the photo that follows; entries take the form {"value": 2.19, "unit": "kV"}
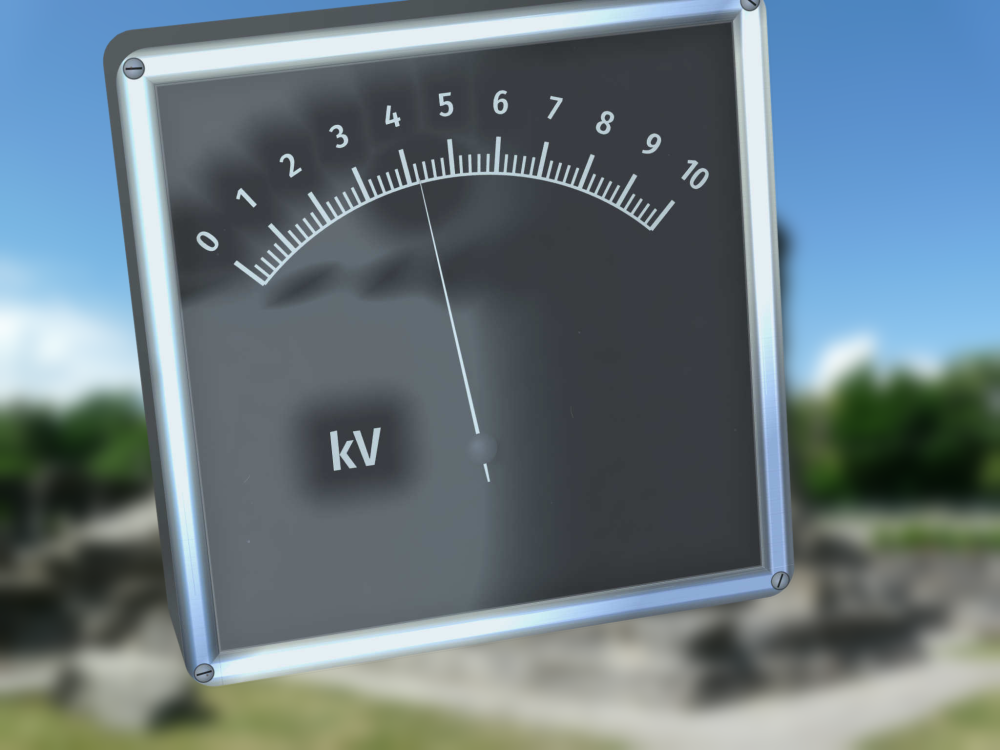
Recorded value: {"value": 4.2, "unit": "kV"}
